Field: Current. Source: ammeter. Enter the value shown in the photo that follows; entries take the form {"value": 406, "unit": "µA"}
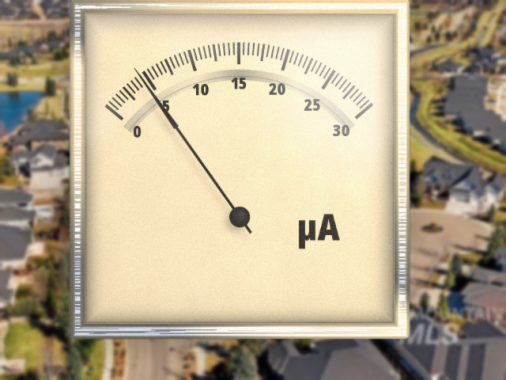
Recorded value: {"value": 4.5, "unit": "µA"}
